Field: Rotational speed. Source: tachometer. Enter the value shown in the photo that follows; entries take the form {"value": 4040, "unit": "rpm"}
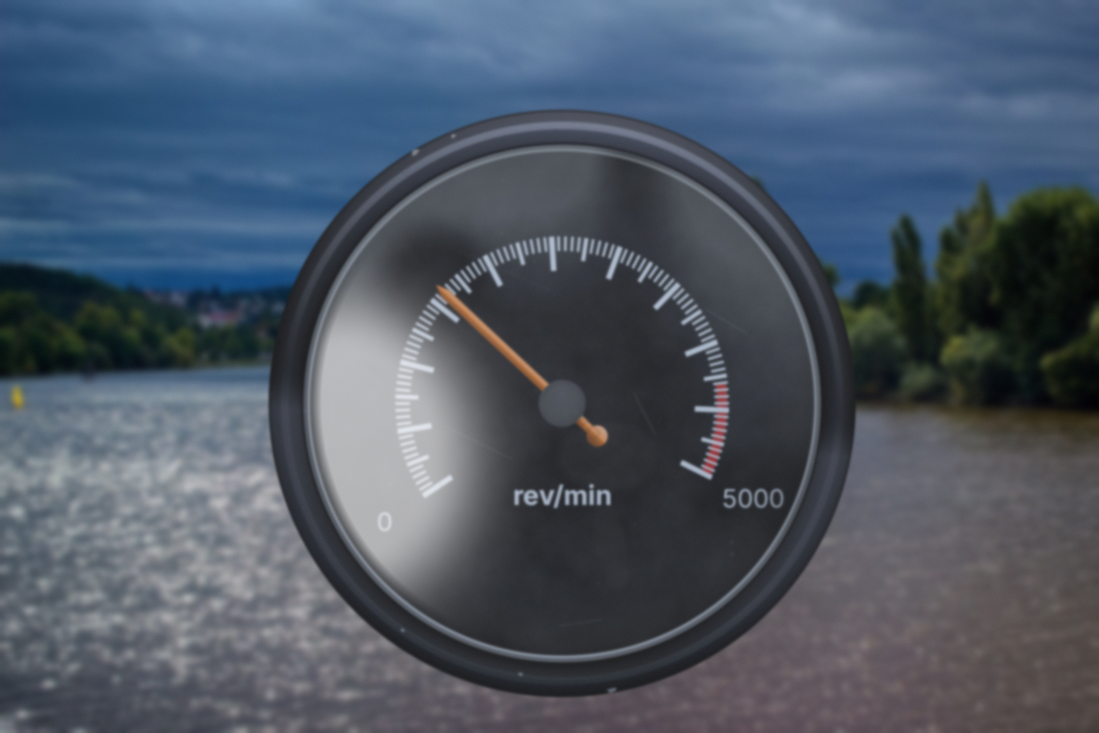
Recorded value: {"value": 1600, "unit": "rpm"}
